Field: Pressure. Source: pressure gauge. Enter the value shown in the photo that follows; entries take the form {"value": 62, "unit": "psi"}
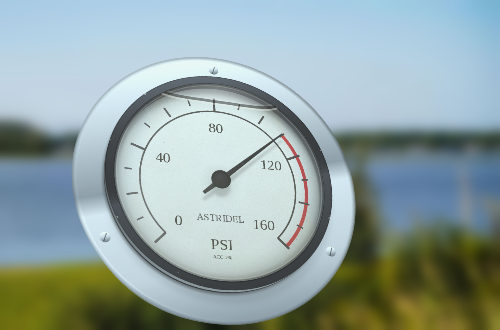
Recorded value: {"value": 110, "unit": "psi"}
